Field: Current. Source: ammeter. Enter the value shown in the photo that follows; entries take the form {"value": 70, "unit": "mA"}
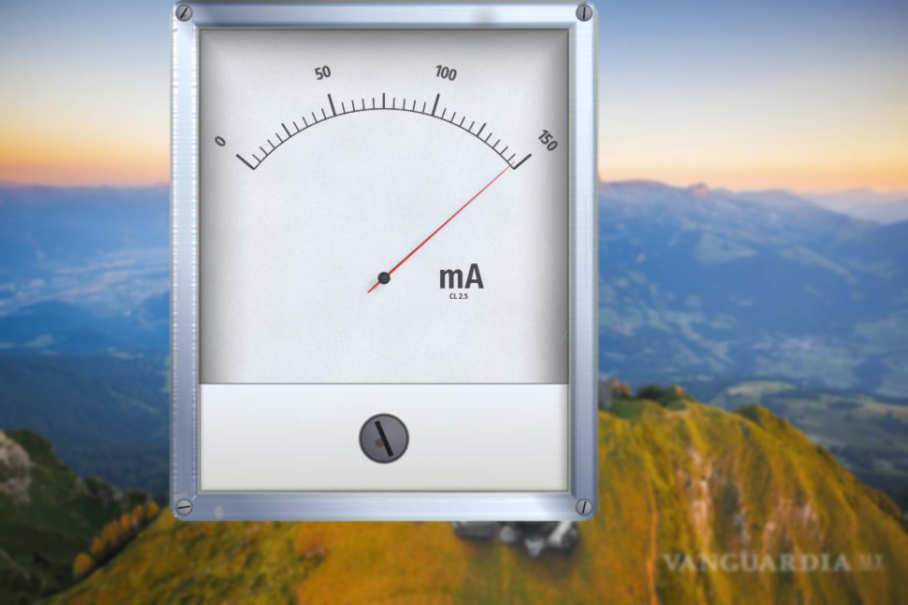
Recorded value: {"value": 147.5, "unit": "mA"}
